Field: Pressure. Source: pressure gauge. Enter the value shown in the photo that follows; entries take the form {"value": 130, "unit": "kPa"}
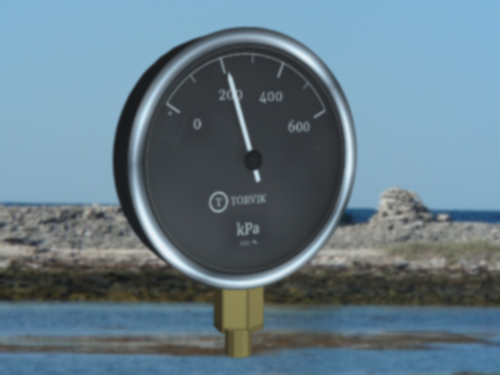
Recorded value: {"value": 200, "unit": "kPa"}
